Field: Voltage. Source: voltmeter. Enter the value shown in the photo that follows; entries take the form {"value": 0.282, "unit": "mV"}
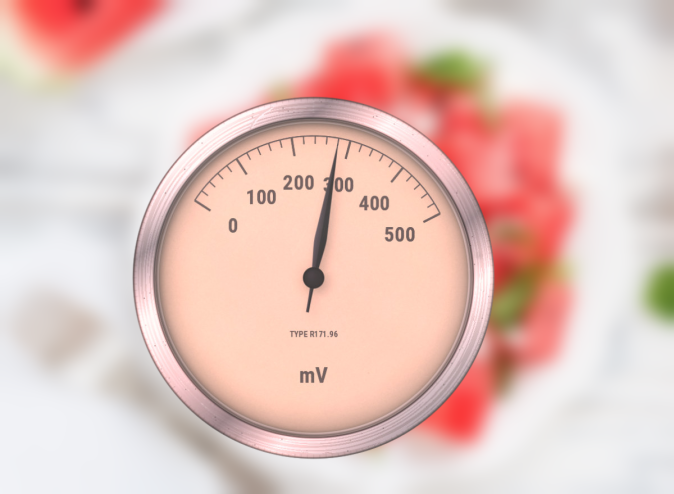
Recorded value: {"value": 280, "unit": "mV"}
